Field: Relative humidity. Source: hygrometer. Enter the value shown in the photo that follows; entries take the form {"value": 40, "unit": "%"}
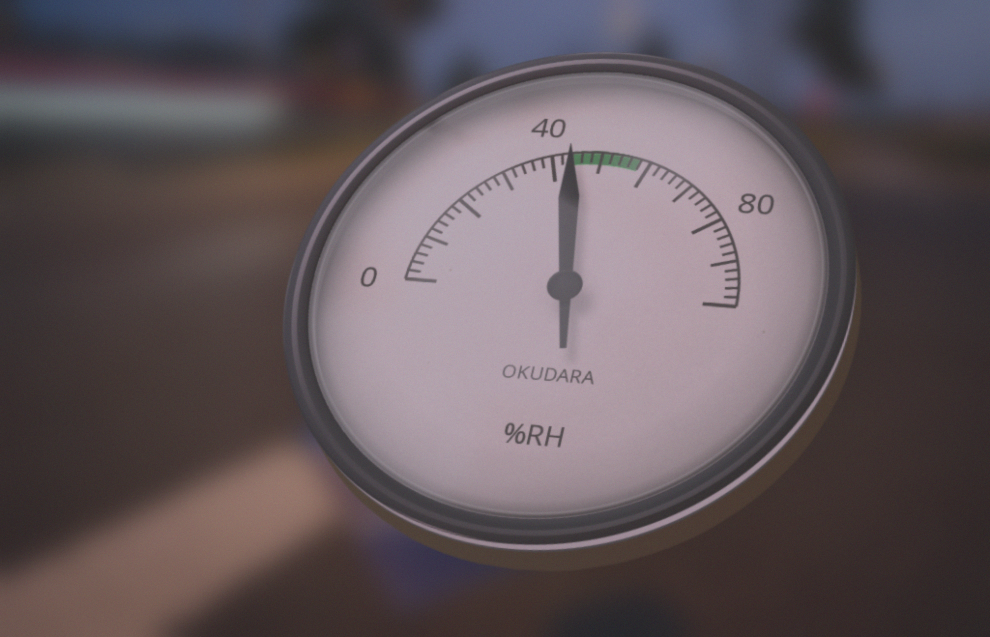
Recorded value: {"value": 44, "unit": "%"}
